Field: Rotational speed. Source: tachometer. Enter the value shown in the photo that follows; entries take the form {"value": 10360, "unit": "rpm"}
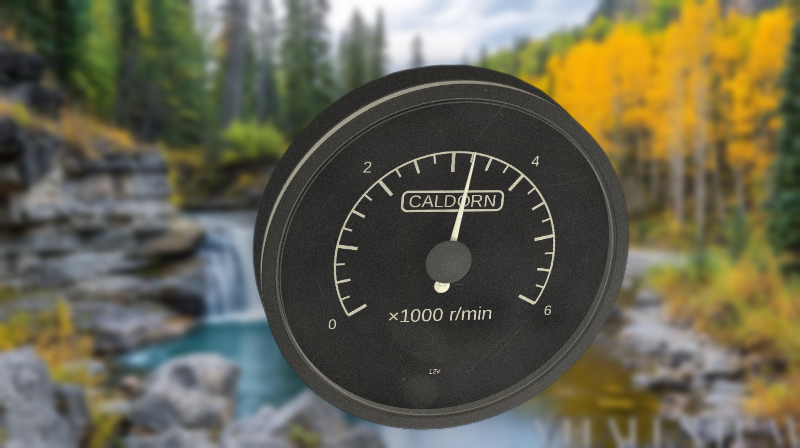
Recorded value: {"value": 3250, "unit": "rpm"}
